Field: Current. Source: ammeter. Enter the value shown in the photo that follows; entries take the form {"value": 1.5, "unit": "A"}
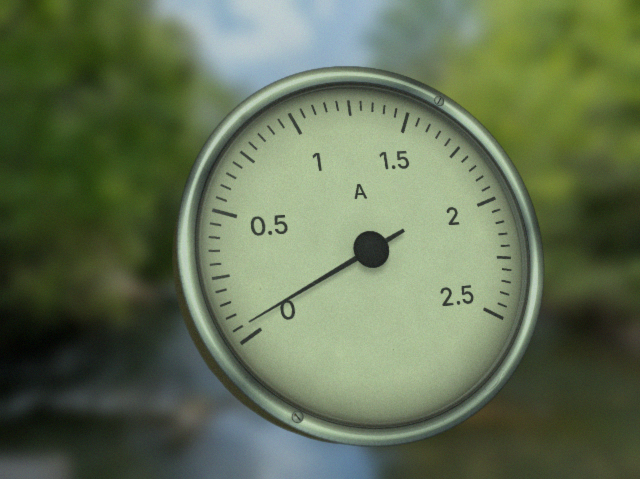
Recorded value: {"value": 0.05, "unit": "A"}
